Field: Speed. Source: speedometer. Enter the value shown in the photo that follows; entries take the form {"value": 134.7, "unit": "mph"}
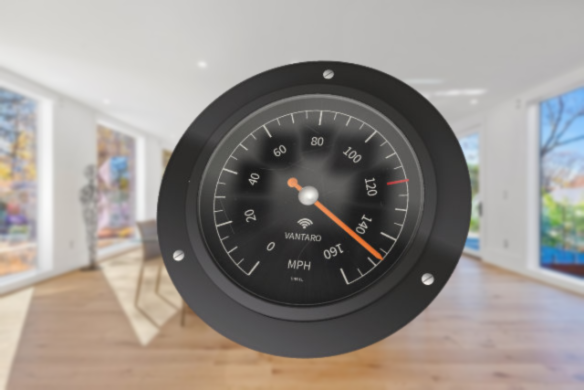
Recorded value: {"value": 147.5, "unit": "mph"}
